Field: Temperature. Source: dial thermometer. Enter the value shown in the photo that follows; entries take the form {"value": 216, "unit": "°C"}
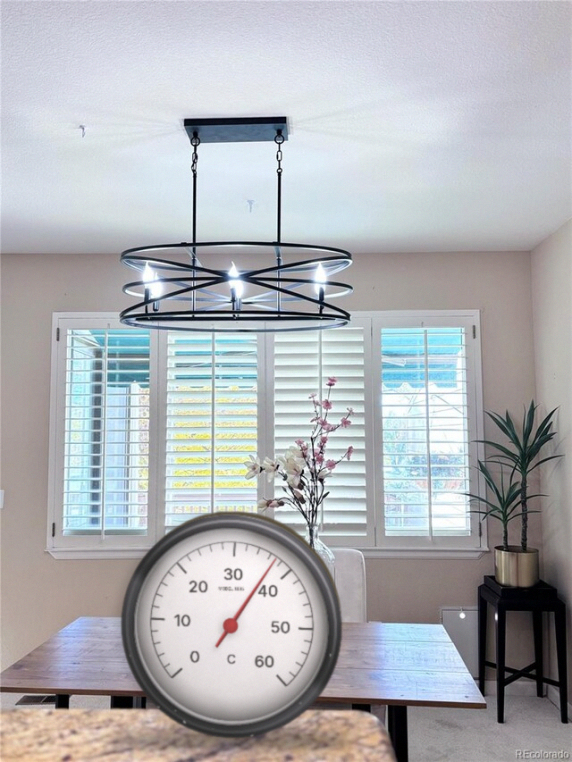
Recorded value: {"value": 37, "unit": "°C"}
